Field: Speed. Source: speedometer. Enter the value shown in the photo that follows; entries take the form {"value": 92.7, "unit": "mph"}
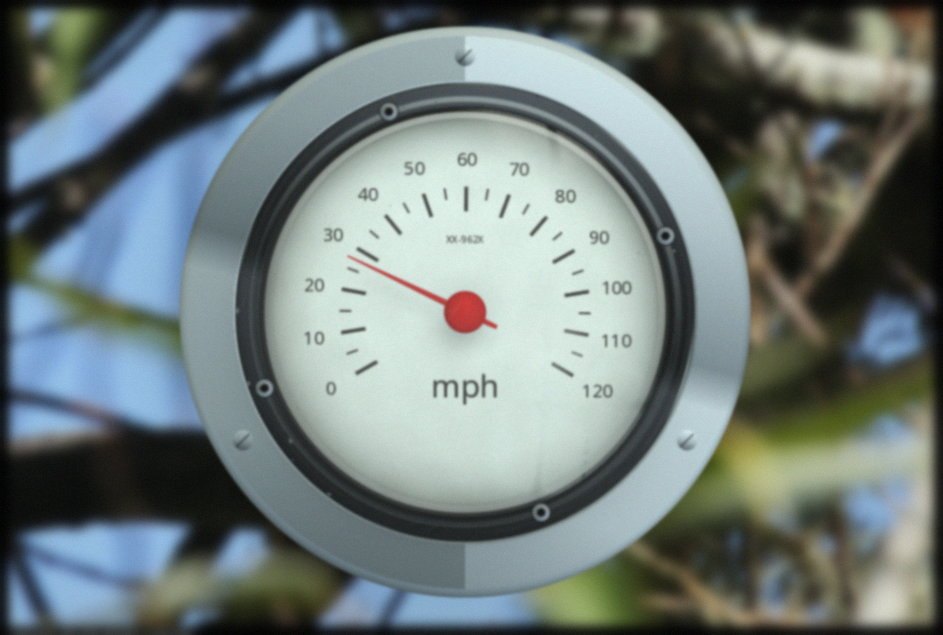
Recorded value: {"value": 27.5, "unit": "mph"}
